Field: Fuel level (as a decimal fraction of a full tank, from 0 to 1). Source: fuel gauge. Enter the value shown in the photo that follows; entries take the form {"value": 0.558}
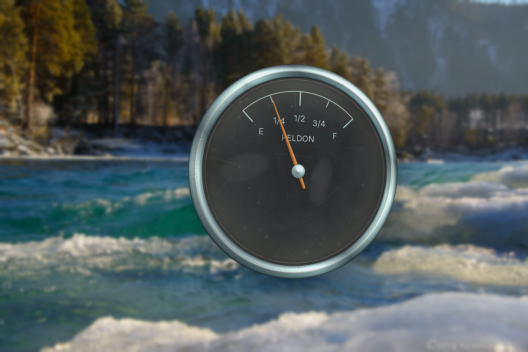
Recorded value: {"value": 0.25}
